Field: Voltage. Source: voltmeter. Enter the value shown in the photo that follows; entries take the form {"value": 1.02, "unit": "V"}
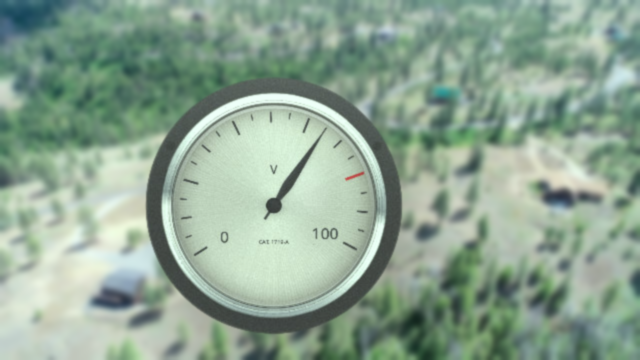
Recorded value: {"value": 65, "unit": "V"}
